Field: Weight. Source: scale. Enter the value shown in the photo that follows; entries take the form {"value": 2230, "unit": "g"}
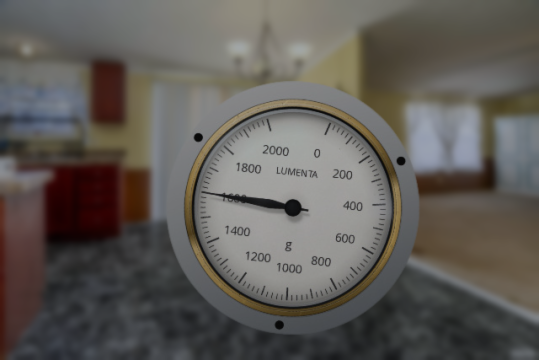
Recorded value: {"value": 1600, "unit": "g"}
